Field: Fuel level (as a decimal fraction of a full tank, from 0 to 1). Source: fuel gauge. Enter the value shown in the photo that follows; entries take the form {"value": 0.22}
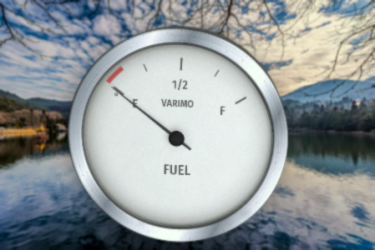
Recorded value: {"value": 0}
